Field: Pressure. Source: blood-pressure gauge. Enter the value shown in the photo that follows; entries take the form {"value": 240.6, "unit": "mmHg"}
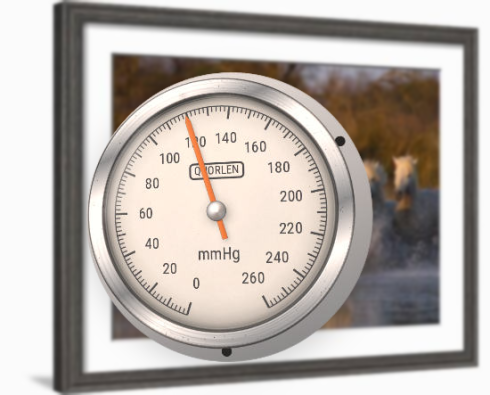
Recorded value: {"value": 120, "unit": "mmHg"}
